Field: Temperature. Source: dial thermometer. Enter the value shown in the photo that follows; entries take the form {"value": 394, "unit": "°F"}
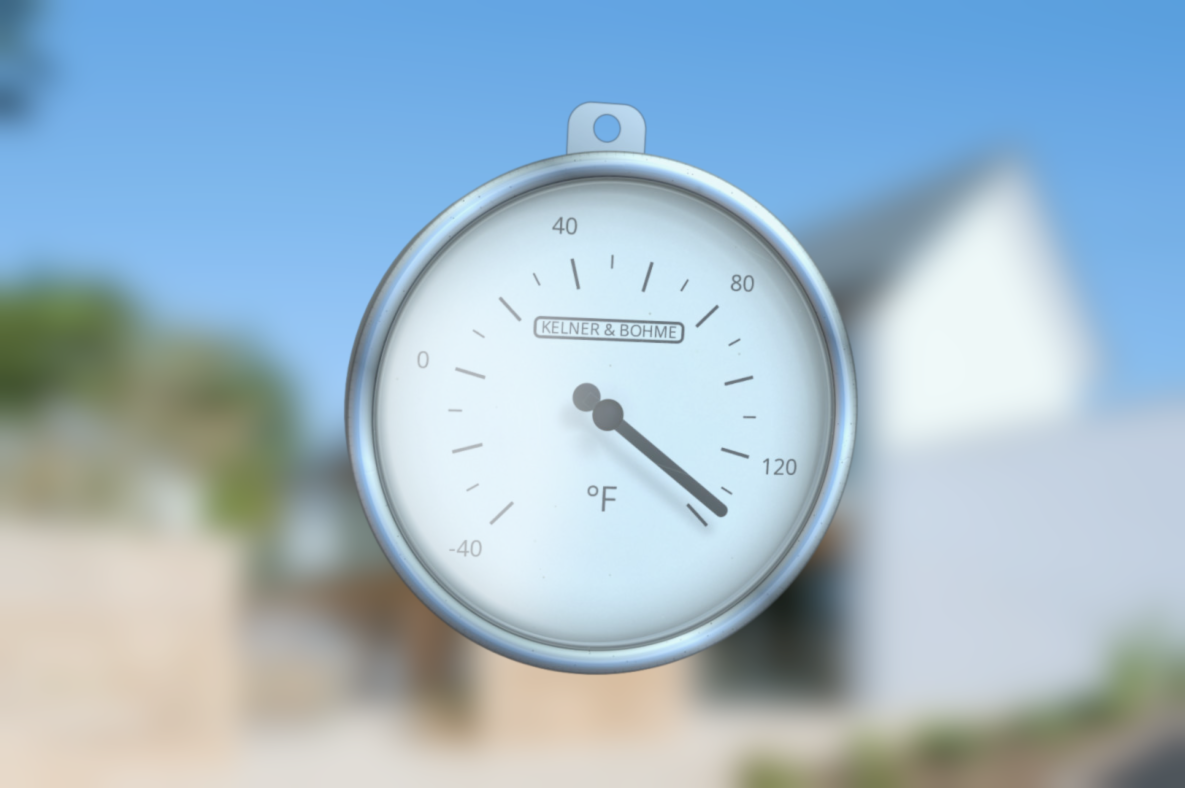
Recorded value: {"value": 135, "unit": "°F"}
